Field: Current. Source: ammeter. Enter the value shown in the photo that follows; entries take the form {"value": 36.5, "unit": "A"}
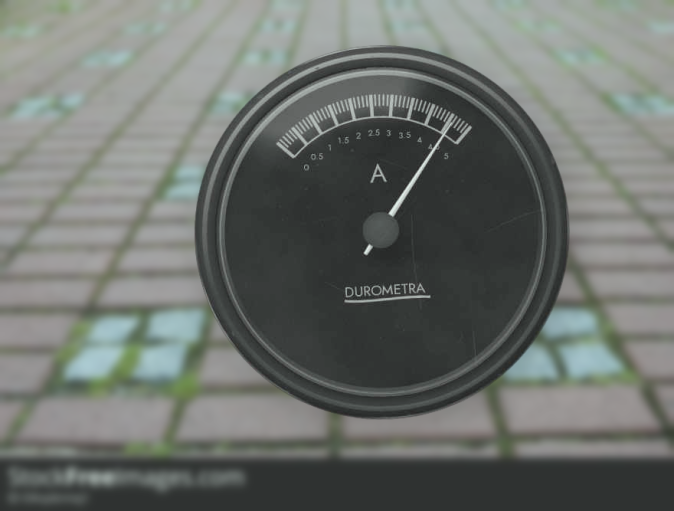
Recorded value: {"value": 4.6, "unit": "A"}
